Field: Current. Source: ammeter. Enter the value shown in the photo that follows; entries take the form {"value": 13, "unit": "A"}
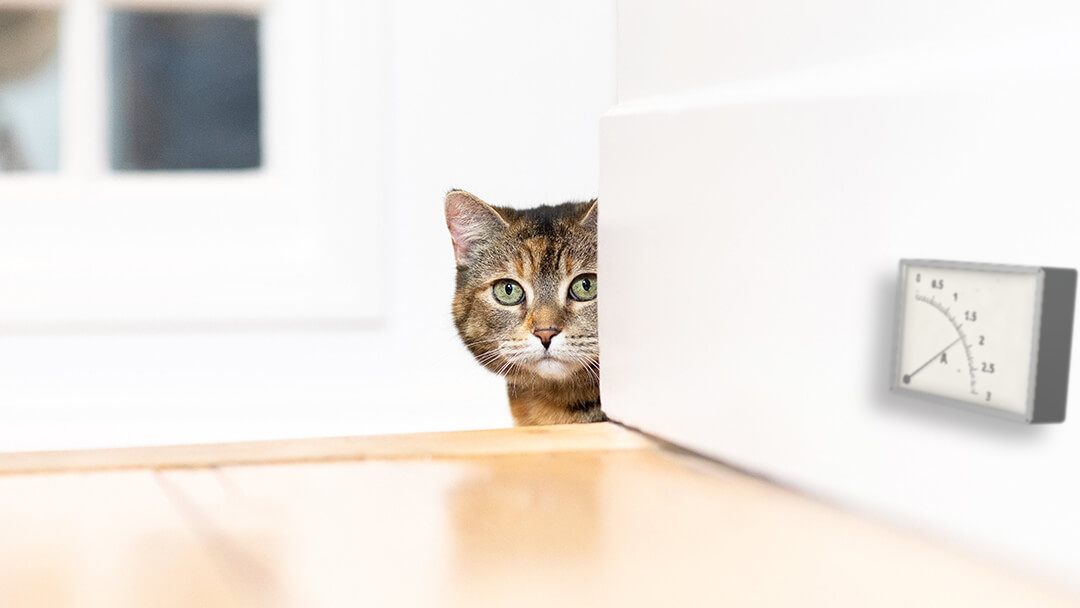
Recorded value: {"value": 1.75, "unit": "A"}
